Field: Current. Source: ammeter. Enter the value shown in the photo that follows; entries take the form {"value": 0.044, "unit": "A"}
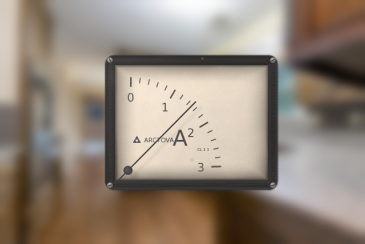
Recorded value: {"value": 1.5, "unit": "A"}
